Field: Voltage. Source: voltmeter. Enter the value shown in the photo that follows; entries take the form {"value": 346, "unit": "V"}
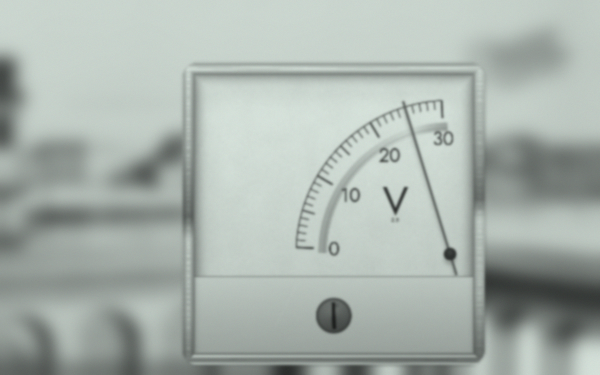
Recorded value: {"value": 25, "unit": "V"}
